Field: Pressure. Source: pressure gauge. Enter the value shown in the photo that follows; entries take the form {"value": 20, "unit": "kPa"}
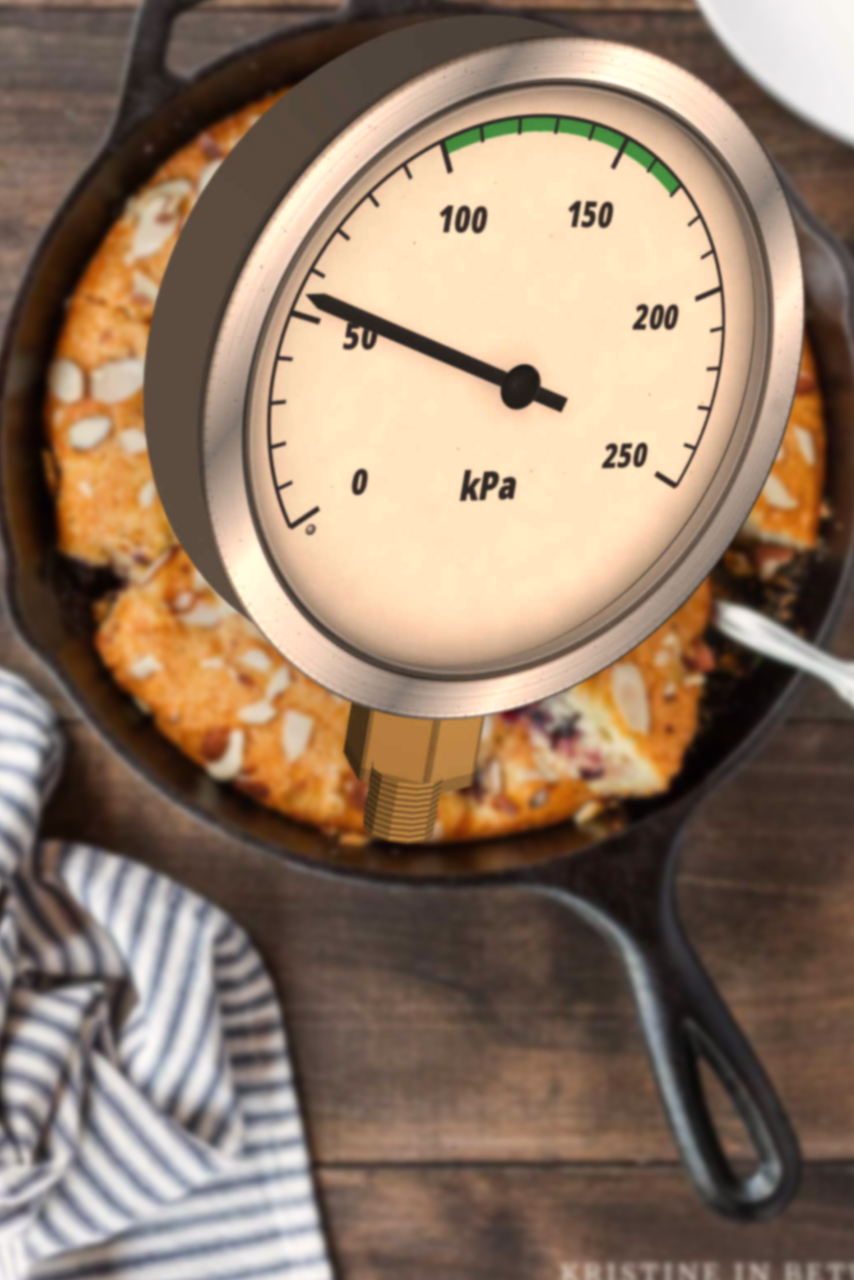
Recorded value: {"value": 55, "unit": "kPa"}
